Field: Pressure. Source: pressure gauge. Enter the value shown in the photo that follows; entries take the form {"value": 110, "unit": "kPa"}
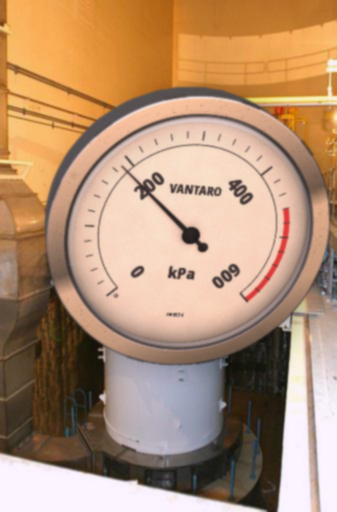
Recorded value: {"value": 190, "unit": "kPa"}
